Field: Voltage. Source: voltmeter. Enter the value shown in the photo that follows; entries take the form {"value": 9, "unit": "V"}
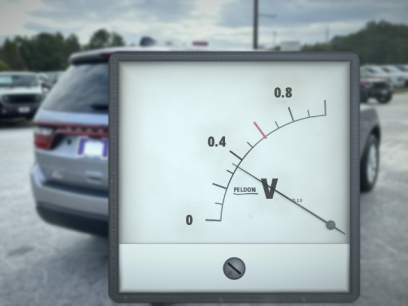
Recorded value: {"value": 0.35, "unit": "V"}
